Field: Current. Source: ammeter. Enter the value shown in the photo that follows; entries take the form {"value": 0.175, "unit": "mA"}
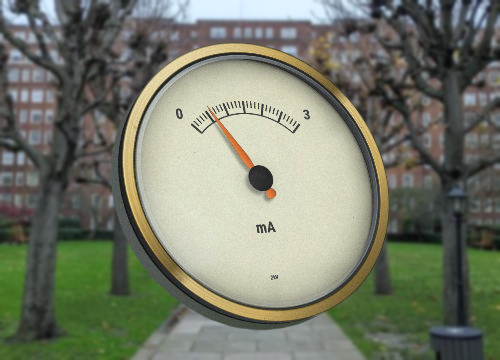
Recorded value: {"value": 0.5, "unit": "mA"}
